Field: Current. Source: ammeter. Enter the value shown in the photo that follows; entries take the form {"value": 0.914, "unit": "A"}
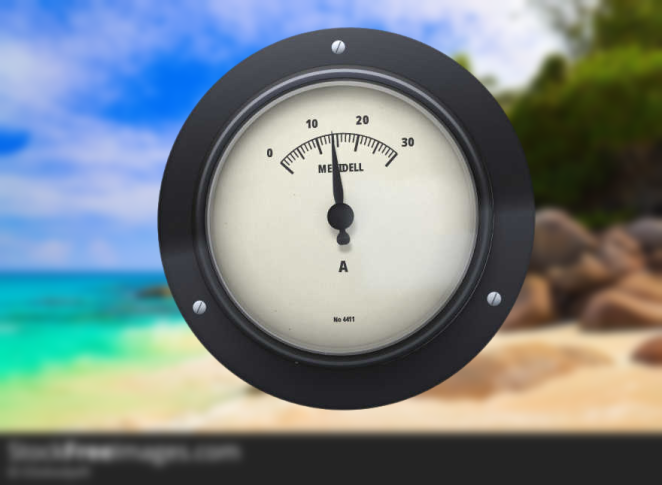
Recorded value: {"value": 14, "unit": "A"}
